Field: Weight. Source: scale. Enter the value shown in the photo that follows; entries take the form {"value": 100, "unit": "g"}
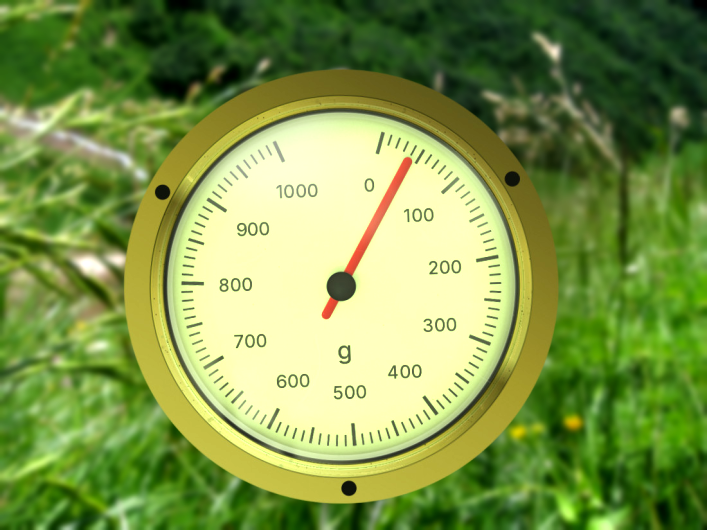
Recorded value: {"value": 40, "unit": "g"}
